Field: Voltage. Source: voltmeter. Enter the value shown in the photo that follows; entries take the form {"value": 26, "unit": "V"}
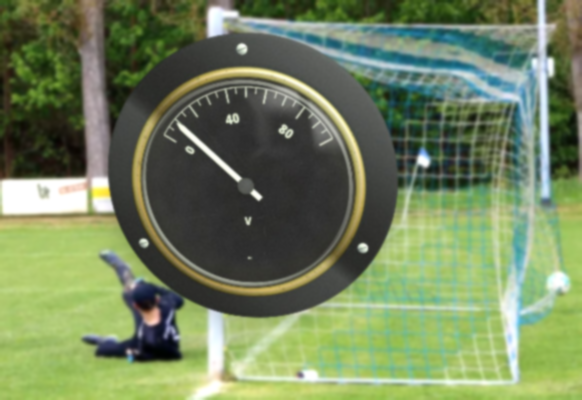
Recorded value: {"value": 10, "unit": "V"}
